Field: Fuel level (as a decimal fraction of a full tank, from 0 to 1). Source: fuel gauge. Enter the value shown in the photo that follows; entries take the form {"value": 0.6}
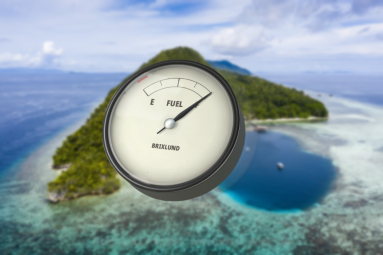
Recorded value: {"value": 1}
